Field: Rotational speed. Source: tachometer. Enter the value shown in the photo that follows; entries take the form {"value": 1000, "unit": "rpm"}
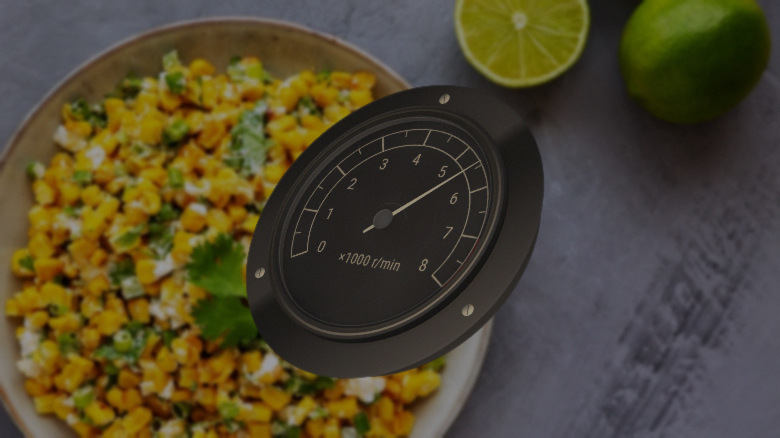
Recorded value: {"value": 5500, "unit": "rpm"}
